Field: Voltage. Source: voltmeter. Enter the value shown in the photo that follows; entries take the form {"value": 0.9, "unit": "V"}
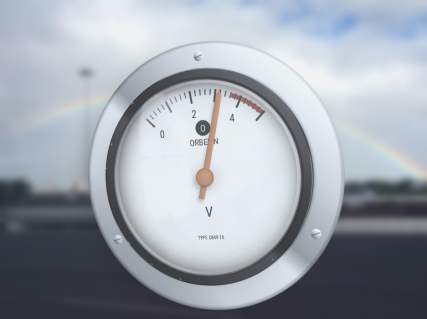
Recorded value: {"value": 3.2, "unit": "V"}
